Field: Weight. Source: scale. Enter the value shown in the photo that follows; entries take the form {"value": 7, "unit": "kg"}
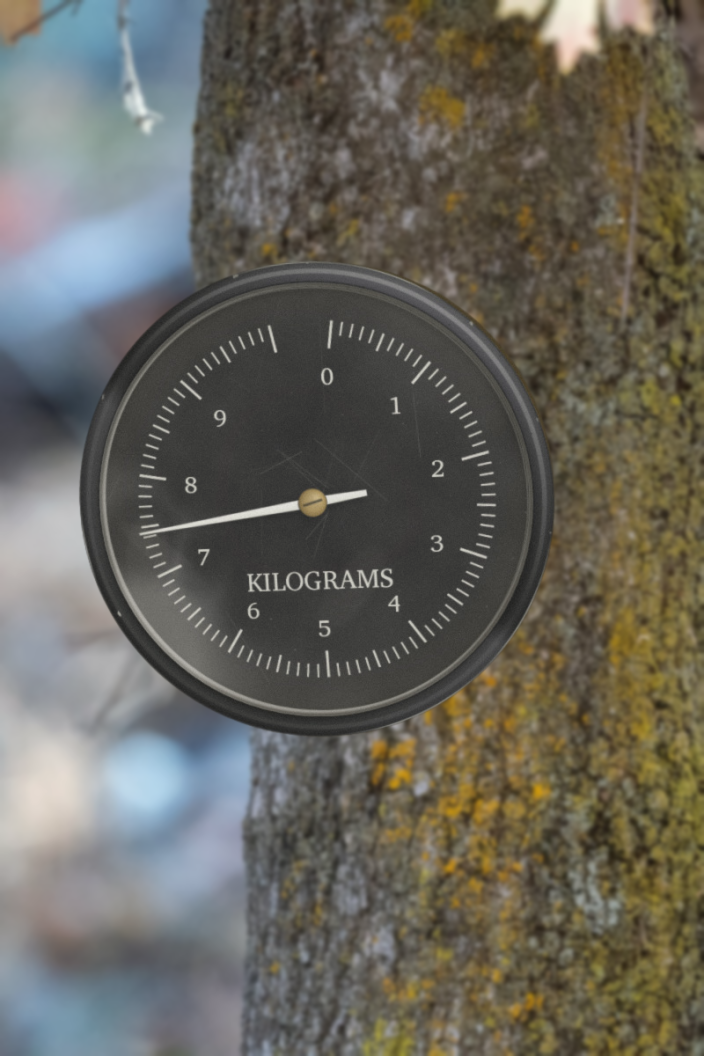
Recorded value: {"value": 7.45, "unit": "kg"}
